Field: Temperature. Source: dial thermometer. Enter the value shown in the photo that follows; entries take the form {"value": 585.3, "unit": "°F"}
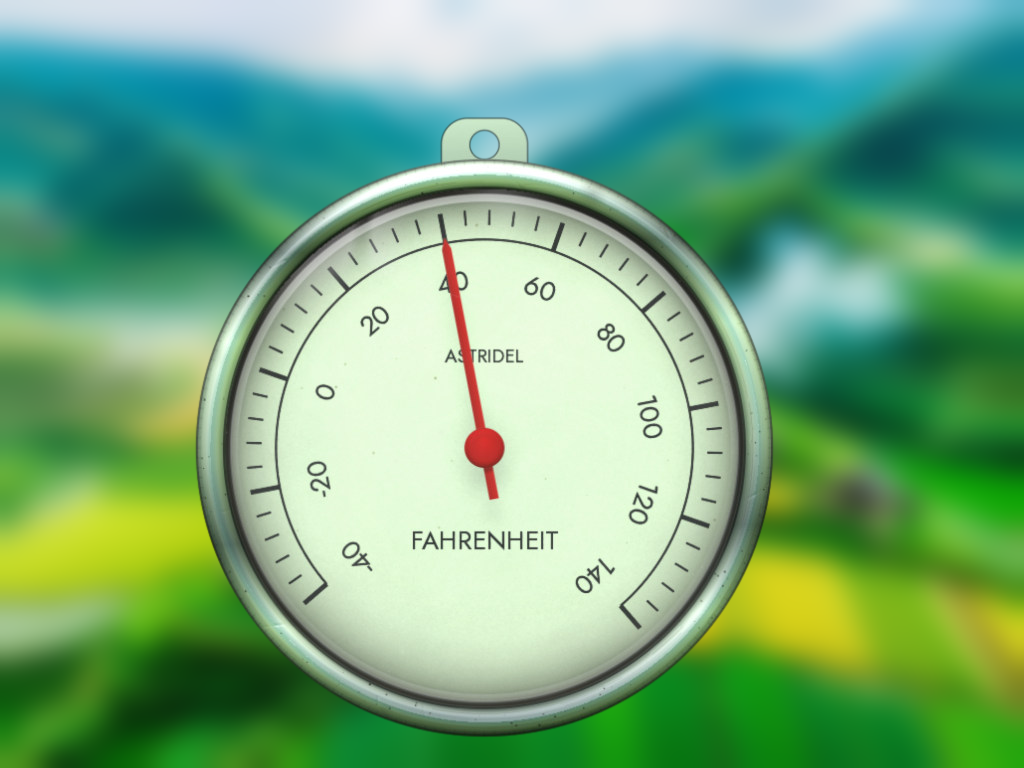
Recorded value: {"value": 40, "unit": "°F"}
